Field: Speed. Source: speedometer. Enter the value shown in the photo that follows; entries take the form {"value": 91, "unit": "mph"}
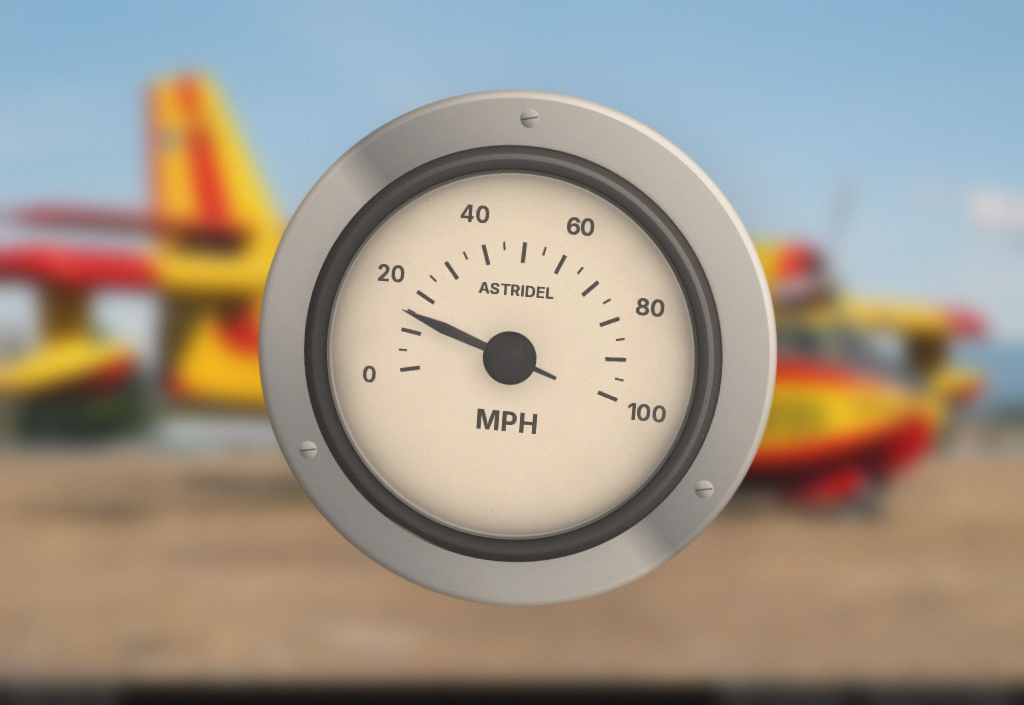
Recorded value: {"value": 15, "unit": "mph"}
